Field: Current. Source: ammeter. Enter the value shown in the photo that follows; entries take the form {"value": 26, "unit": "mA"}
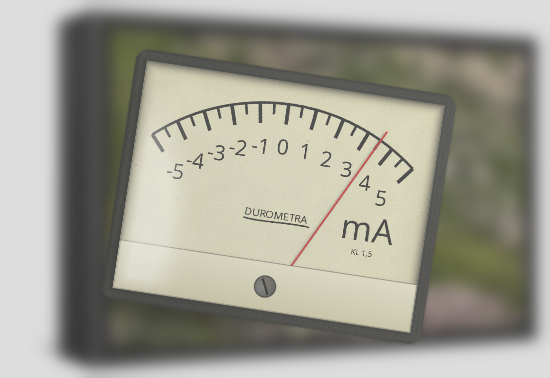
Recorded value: {"value": 3.5, "unit": "mA"}
